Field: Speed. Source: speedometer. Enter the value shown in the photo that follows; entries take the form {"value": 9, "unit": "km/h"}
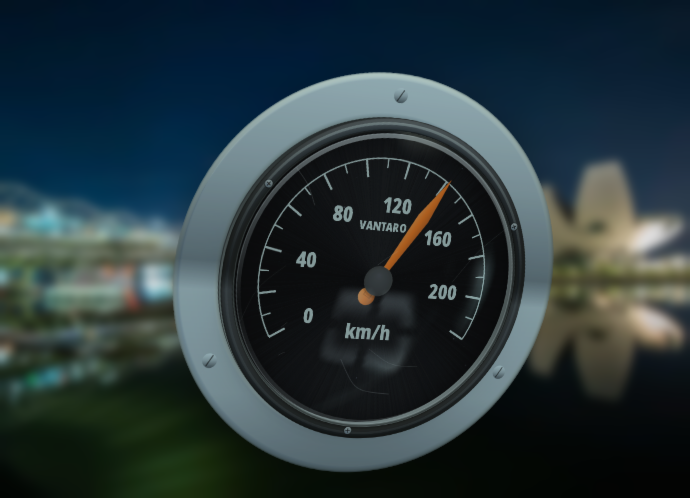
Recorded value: {"value": 140, "unit": "km/h"}
